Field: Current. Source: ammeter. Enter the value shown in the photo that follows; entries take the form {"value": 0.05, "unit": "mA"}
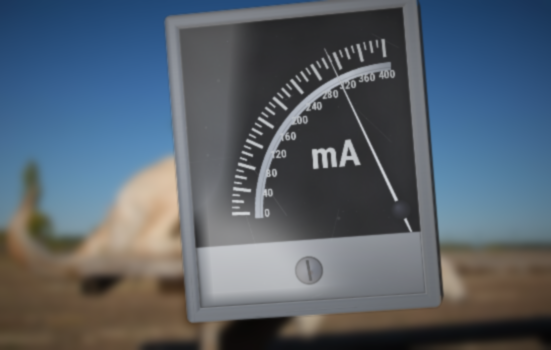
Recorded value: {"value": 310, "unit": "mA"}
